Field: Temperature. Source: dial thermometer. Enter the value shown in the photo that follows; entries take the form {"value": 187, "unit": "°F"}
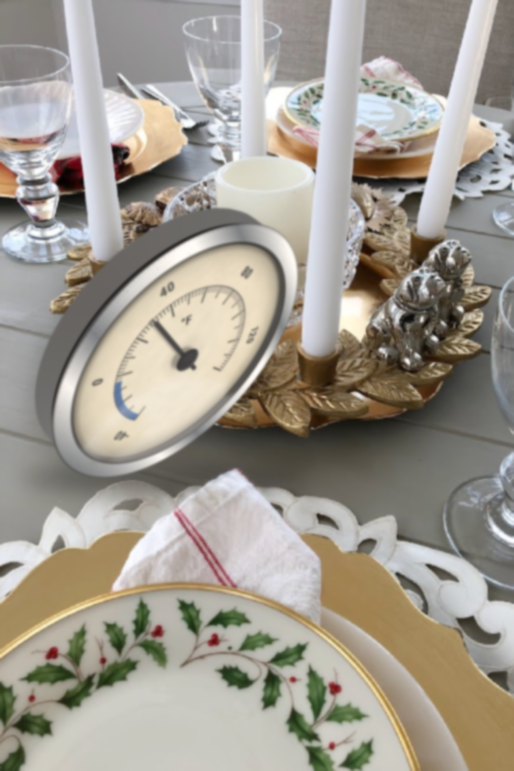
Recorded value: {"value": 30, "unit": "°F"}
